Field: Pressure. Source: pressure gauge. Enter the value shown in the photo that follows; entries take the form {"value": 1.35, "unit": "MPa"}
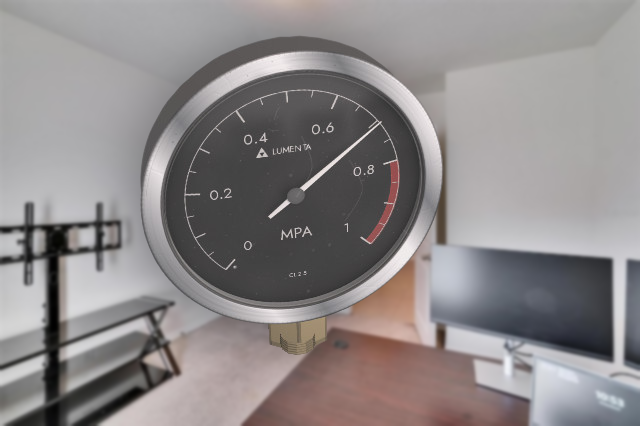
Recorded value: {"value": 0.7, "unit": "MPa"}
